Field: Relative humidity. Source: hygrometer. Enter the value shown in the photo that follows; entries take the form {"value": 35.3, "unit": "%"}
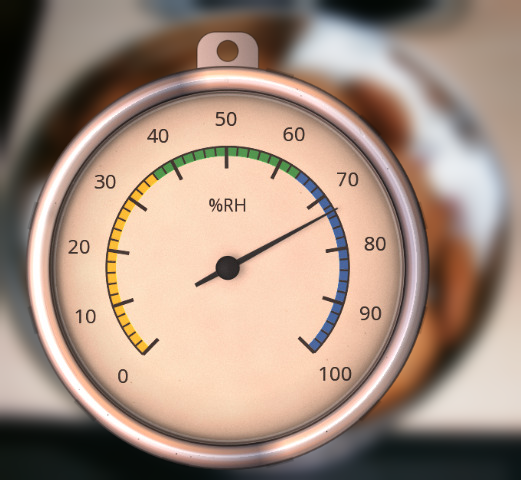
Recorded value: {"value": 73, "unit": "%"}
